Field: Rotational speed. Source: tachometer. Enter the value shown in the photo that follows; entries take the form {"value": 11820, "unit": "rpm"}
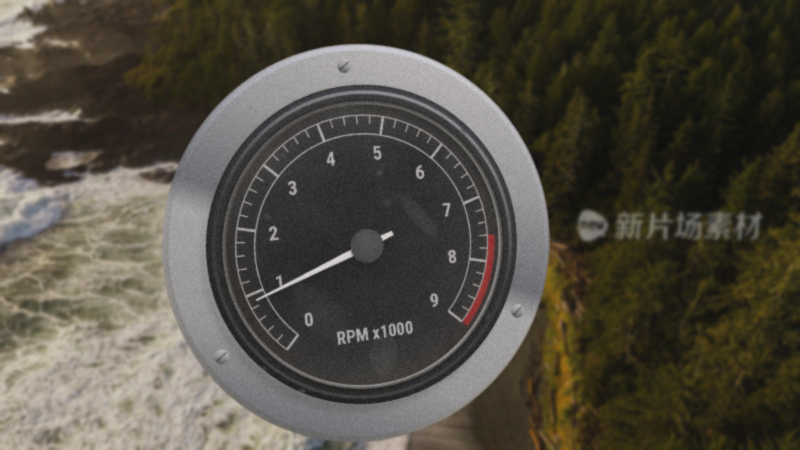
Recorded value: {"value": 900, "unit": "rpm"}
